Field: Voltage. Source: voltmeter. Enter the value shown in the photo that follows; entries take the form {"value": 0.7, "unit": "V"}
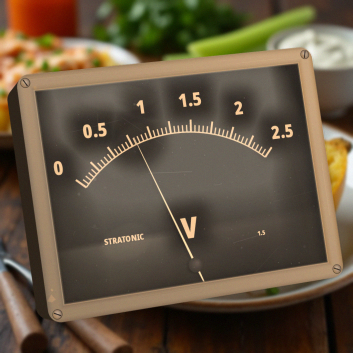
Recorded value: {"value": 0.8, "unit": "V"}
